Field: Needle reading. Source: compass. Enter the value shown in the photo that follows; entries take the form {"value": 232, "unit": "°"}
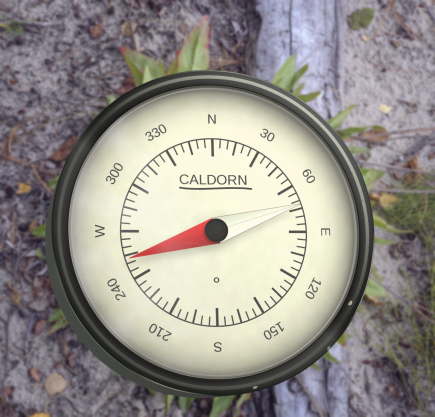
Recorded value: {"value": 252.5, "unit": "°"}
